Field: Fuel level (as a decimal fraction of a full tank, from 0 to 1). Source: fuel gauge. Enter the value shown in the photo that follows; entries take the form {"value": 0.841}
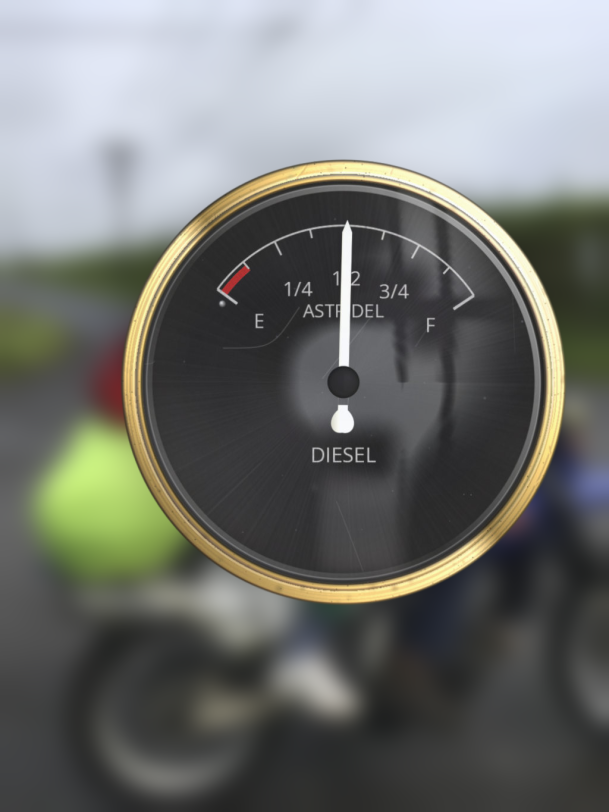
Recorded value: {"value": 0.5}
